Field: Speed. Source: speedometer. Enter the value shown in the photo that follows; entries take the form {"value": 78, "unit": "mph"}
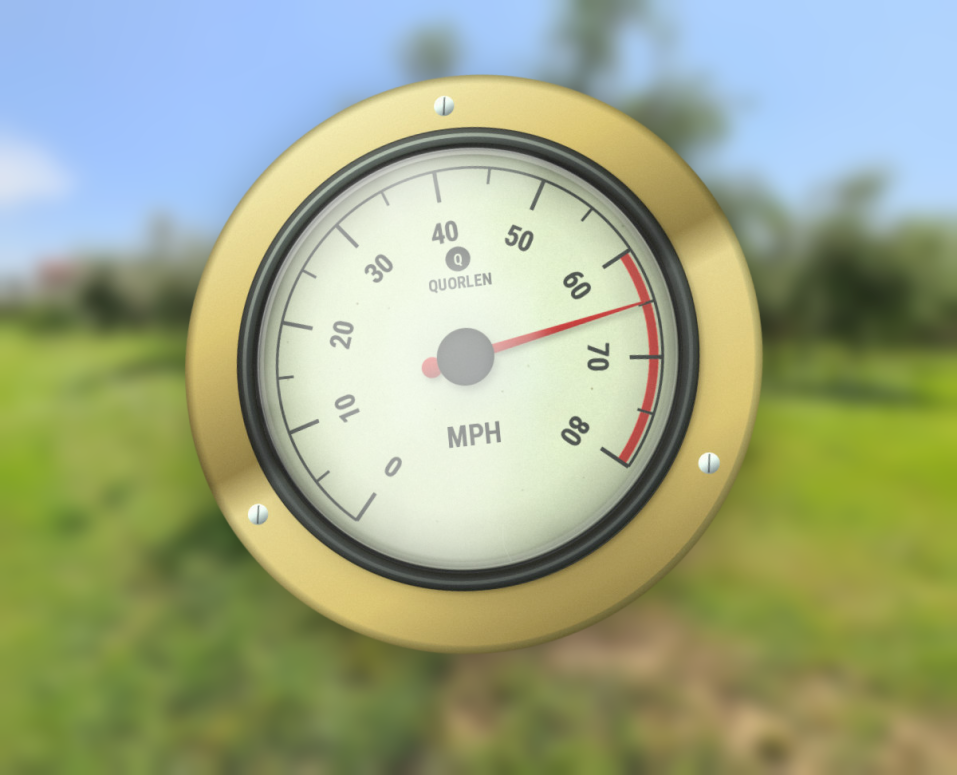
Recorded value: {"value": 65, "unit": "mph"}
